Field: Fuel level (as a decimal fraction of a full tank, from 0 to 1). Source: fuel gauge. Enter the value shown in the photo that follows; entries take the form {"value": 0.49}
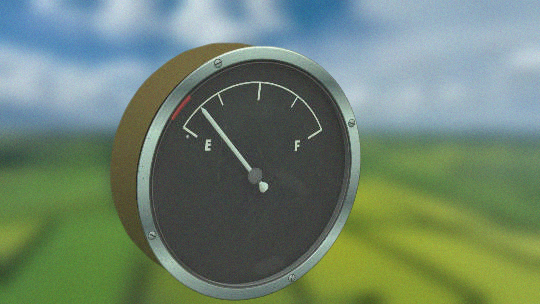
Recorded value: {"value": 0.125}
